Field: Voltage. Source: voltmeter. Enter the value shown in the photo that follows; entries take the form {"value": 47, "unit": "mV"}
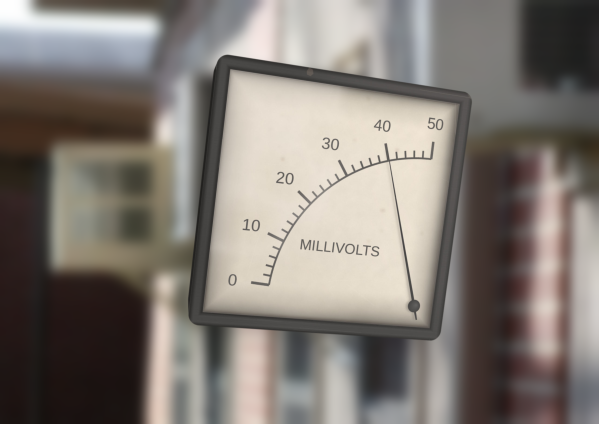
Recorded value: {"value": 40, "unit": "mV"}
